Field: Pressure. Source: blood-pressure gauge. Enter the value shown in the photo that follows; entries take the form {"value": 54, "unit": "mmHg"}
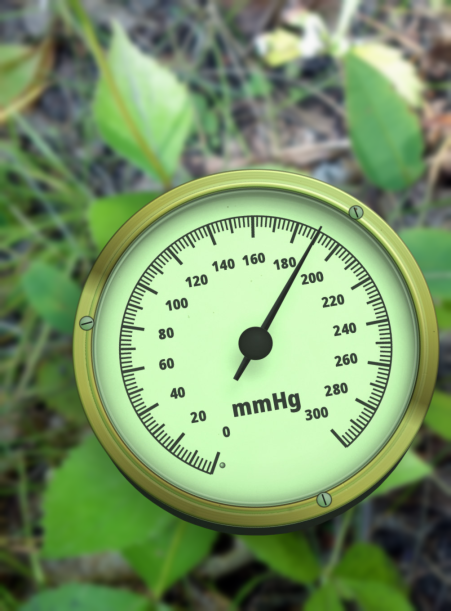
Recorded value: {"value": 190, "unit": "mmHg"}
